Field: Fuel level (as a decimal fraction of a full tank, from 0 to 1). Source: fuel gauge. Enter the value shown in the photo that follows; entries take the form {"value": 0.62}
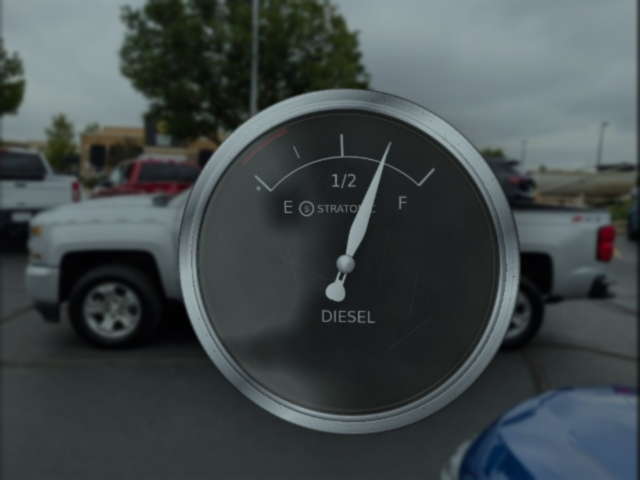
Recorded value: {"value": 0.75}
